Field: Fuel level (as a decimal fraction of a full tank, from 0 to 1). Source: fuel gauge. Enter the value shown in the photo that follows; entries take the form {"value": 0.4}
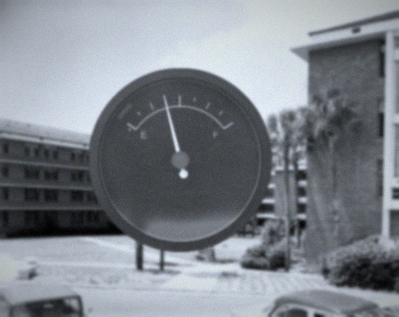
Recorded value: {"value": 0.375}
